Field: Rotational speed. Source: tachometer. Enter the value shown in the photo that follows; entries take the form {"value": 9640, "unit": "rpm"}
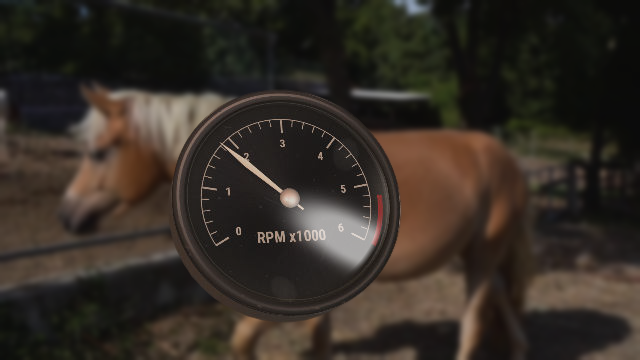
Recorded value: {"value": 1800, "unit": "rpm"}
